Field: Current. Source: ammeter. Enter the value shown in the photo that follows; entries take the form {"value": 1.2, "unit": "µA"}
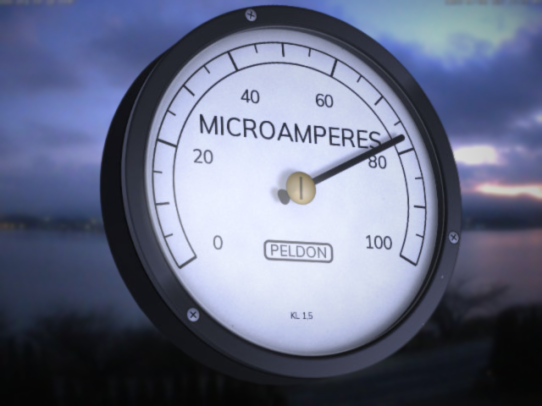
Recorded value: {"value": 77.5, "unit": "µA"}
